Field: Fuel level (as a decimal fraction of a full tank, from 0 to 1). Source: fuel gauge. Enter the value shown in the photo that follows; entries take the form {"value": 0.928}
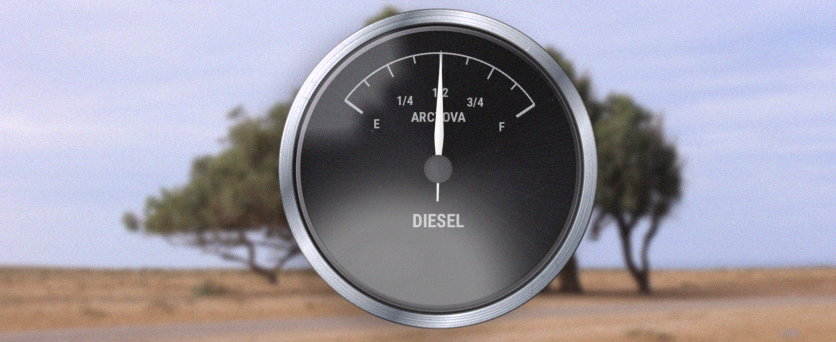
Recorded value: {"value": 0.5}
